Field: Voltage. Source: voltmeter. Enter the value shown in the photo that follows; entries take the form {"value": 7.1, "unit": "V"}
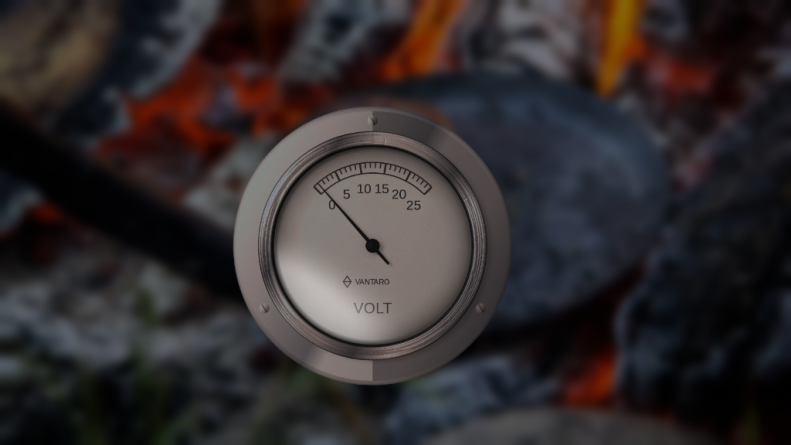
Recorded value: {"value": 1, "unit": "V"}
